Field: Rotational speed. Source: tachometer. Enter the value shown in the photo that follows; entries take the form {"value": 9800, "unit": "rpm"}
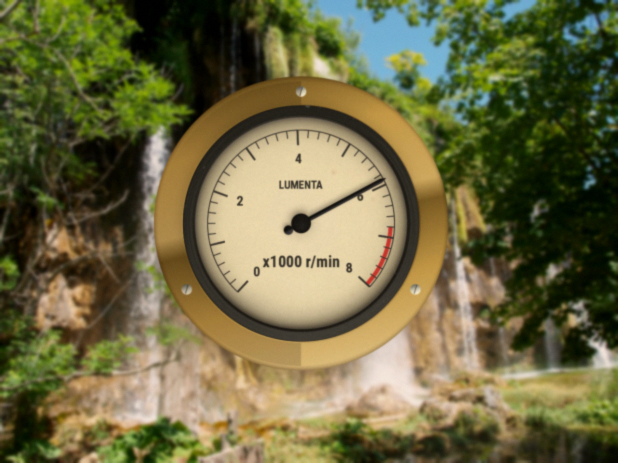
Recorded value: {"value": 5900, "unit": "rpm"}
